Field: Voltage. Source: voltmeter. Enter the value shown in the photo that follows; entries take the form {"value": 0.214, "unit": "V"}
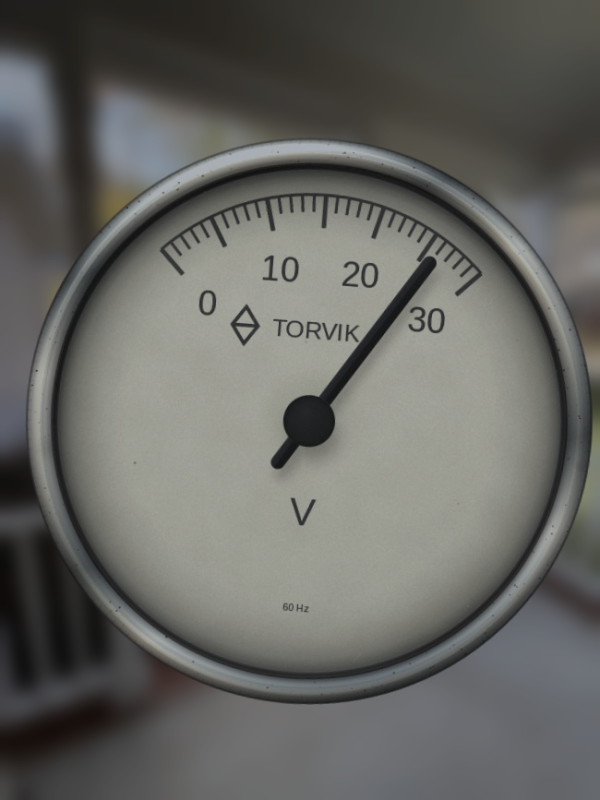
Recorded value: {"value": 26, "unit": "V"}
